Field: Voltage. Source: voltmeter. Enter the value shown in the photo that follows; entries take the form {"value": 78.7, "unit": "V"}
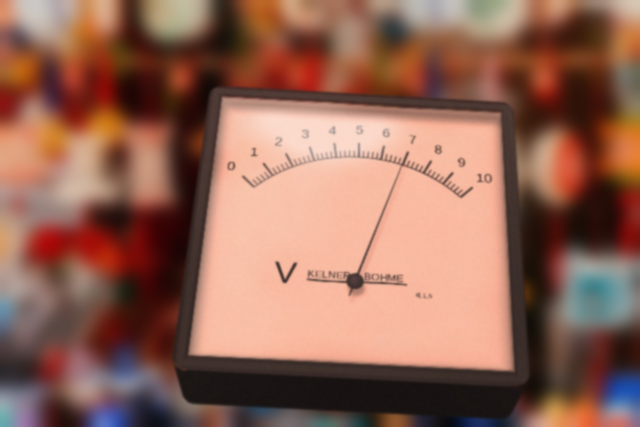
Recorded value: {"value": 7, "unit": "V"}
